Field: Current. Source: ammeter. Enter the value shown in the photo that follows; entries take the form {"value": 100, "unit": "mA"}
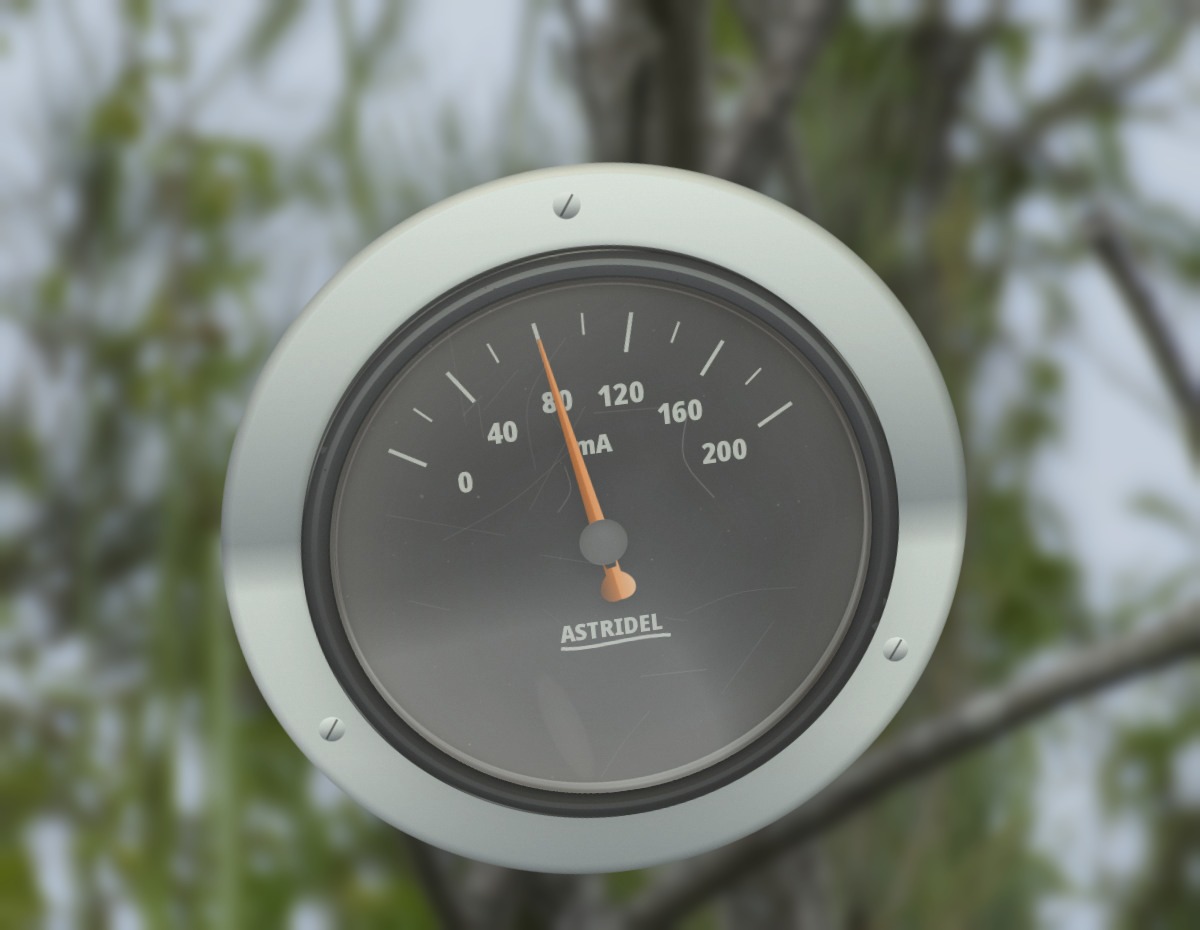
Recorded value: {"value": 80, "unit": "mA"}
